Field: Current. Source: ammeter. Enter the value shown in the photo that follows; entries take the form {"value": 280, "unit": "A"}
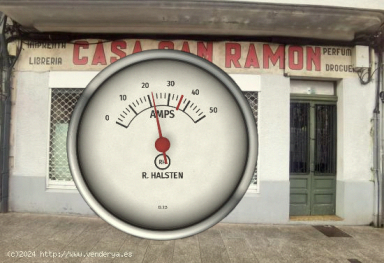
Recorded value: {"value": 22, "unit": "A"}
